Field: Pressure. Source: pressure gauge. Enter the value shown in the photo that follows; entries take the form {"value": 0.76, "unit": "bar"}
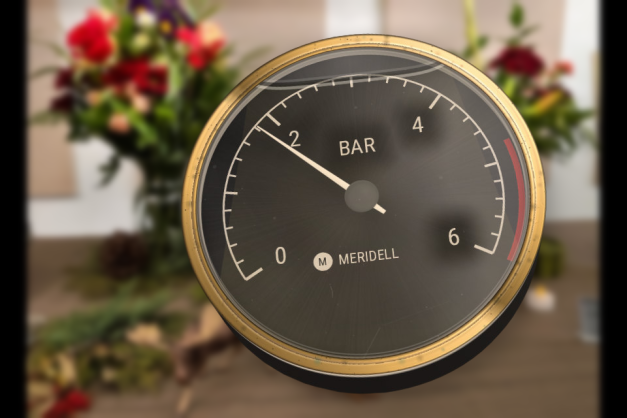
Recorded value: {"value": 1.8, "unit": "bar"}
